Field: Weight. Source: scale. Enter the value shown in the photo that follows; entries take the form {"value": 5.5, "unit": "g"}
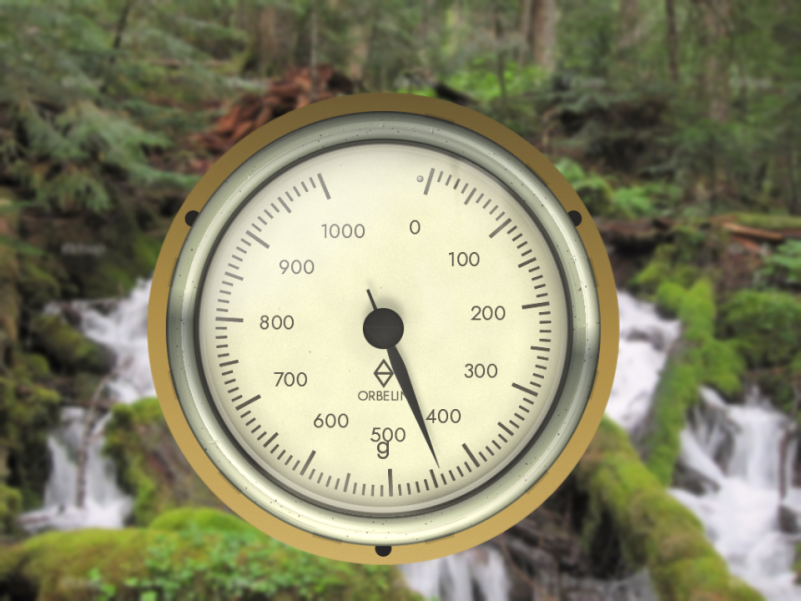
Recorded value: {"value": 440, "unit": "g"}
